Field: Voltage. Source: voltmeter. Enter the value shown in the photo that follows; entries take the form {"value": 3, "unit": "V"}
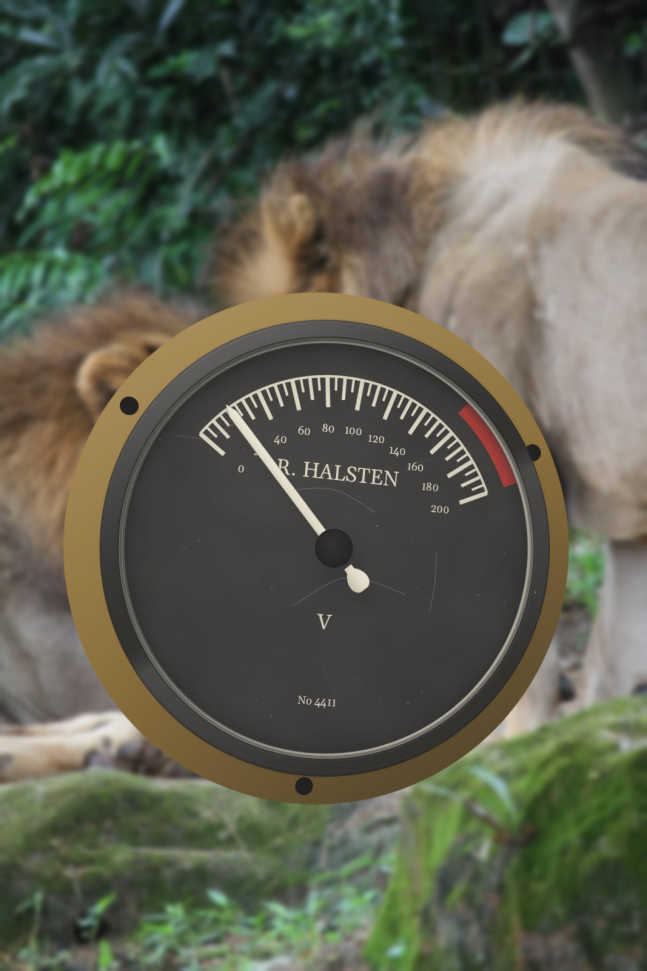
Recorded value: {"value": 20, "unit": "V"}
